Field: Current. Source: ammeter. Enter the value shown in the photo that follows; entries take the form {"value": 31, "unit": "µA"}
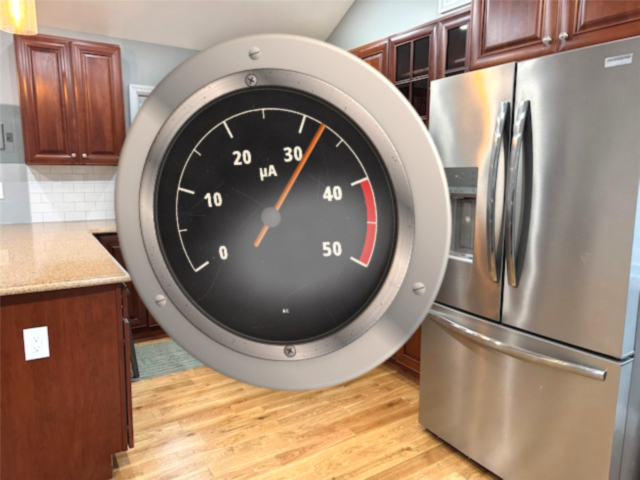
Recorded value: {"value": 32.5, "unit": "µA"}
